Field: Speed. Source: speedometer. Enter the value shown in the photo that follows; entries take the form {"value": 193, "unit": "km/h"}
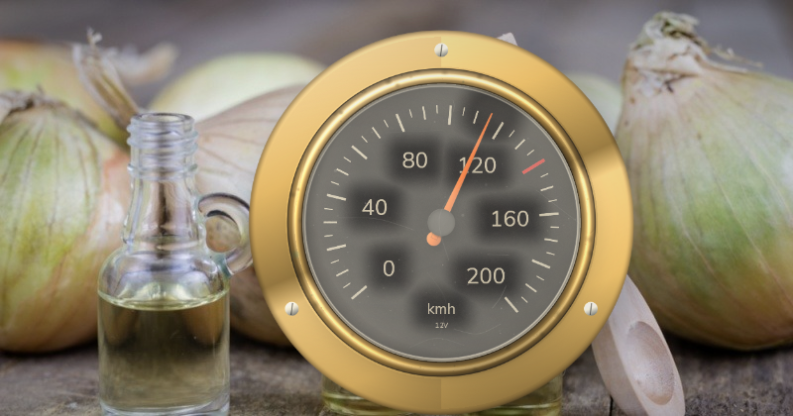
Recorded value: {"value": 115, "unit": "km/h"}
